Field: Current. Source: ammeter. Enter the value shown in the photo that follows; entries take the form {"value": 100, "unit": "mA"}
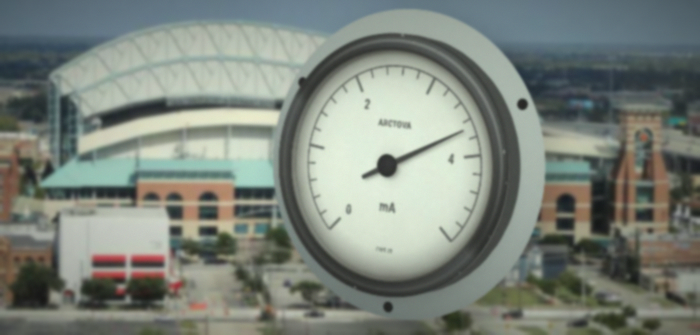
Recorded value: {"value": 3.7, "unit": "mA"}
